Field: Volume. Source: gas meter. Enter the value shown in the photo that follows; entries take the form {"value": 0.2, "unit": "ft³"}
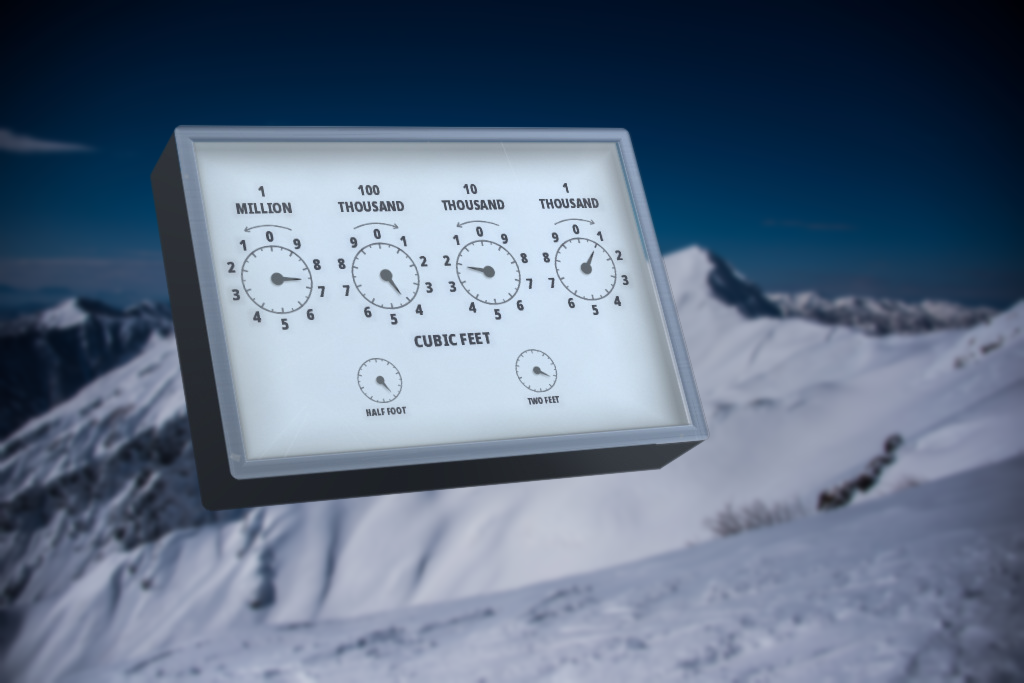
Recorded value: {"value": 742100, "unit": "ft³"}
